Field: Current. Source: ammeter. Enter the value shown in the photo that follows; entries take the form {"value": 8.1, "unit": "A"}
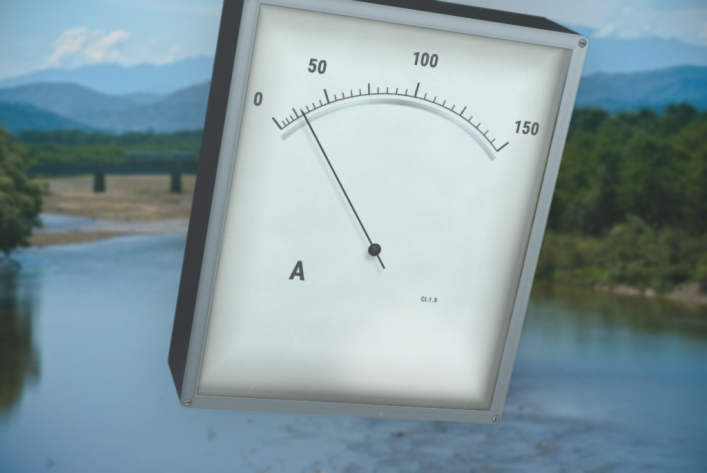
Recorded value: {"value": 30, "unit": "A"}
